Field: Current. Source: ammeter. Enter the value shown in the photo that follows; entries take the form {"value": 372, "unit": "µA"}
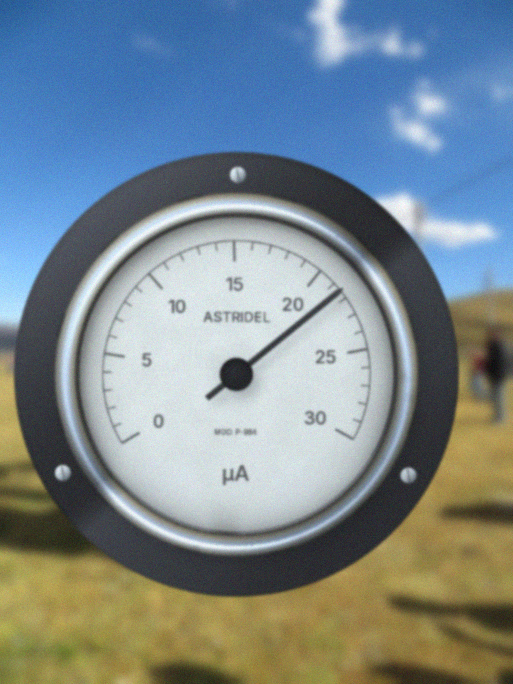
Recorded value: {"value": 21.5, "unit": "µA"}
